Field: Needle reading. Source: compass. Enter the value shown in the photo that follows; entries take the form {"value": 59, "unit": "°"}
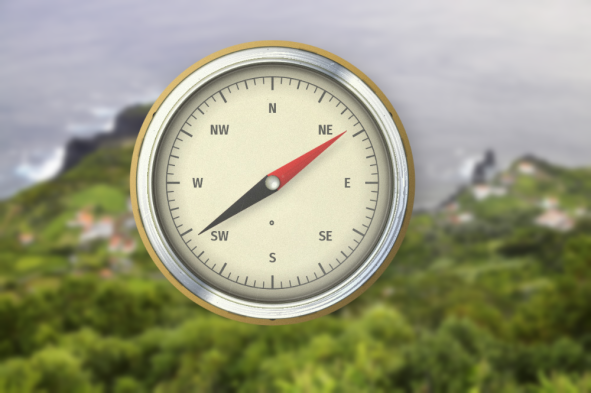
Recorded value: {"value": 55, "unit": "°"}
